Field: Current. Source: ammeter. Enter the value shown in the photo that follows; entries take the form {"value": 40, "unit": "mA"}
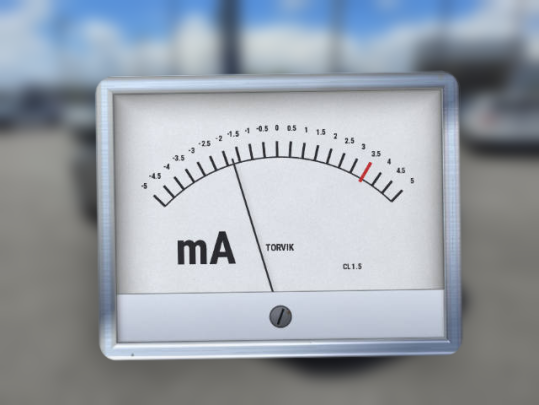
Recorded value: {"value": -1.75, "unit": "mA"}
